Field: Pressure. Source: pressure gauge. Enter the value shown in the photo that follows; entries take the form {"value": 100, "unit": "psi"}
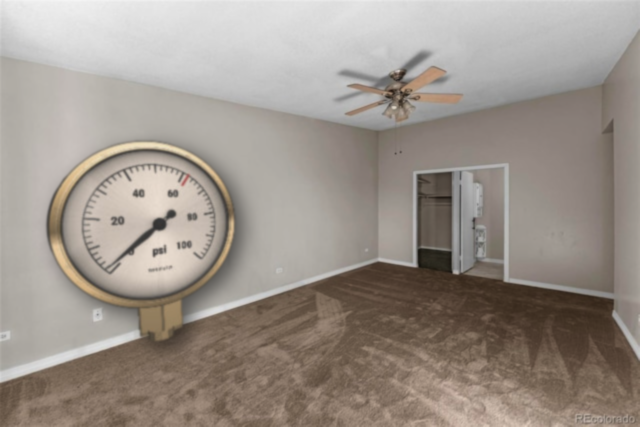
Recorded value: {"value": 2, "unit": "psi"}
